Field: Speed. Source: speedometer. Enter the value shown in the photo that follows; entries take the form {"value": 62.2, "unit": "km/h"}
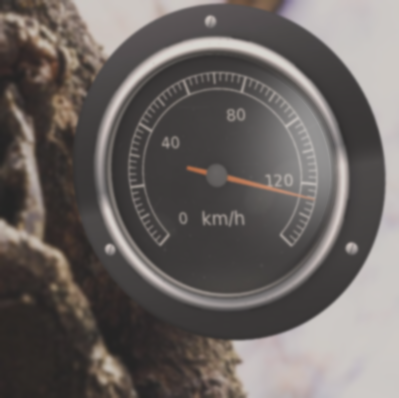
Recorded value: {"value": 124, "unit": "km/h"}
